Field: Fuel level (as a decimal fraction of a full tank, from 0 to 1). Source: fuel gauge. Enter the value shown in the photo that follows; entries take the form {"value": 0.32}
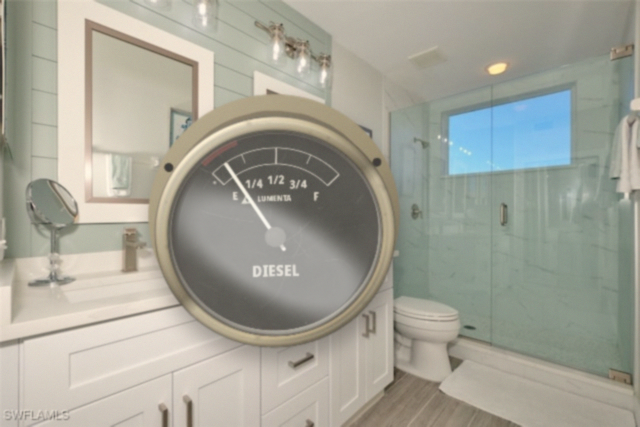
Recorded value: {"value": 0.125}
